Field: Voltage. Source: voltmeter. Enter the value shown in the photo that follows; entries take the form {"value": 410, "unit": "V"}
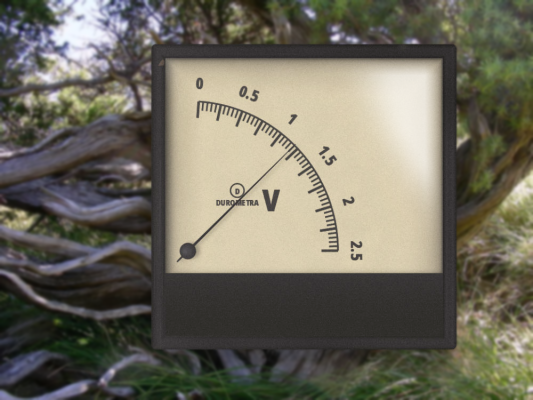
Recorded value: {"value": 1.2, "unit": "V"}
